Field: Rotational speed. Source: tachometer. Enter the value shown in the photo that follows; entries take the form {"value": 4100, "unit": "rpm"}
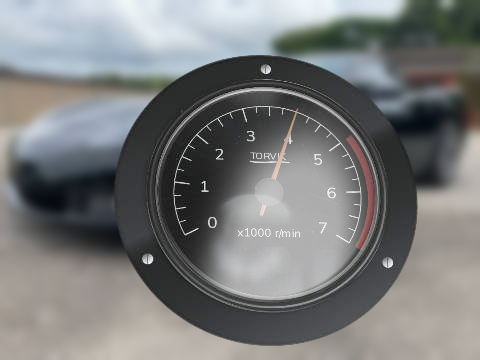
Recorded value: {"value": 4000, "unit": "rpm"}
